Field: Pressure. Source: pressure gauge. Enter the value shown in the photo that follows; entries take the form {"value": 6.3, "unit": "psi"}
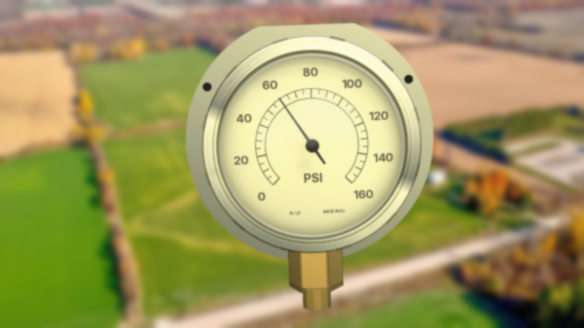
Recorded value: {"value": 60, "unit": "psi"}
